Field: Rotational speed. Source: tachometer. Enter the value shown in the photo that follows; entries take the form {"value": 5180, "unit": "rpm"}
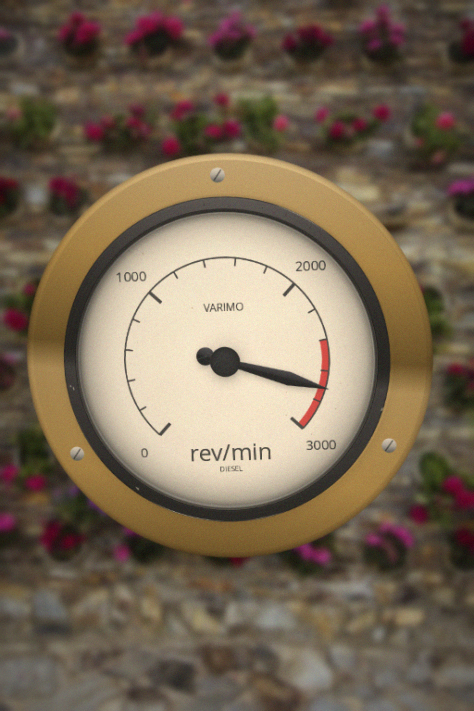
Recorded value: {"value": 2700, "unit": "rpm"}
